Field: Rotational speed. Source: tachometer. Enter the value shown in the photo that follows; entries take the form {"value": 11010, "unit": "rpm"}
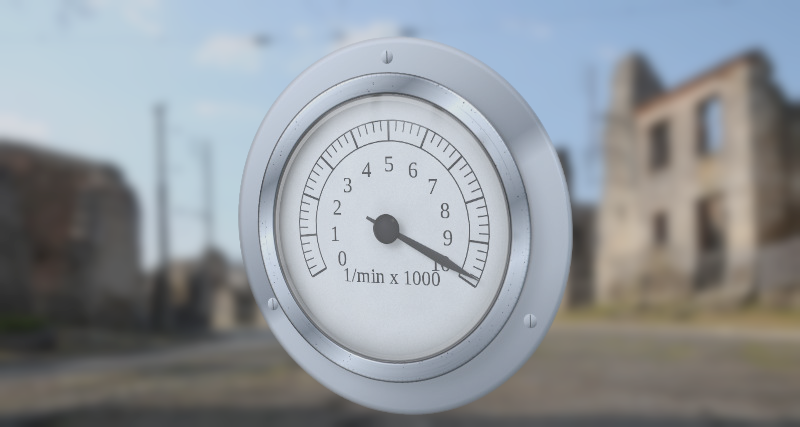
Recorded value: {"value": 9800, "unit": "rpm"}
